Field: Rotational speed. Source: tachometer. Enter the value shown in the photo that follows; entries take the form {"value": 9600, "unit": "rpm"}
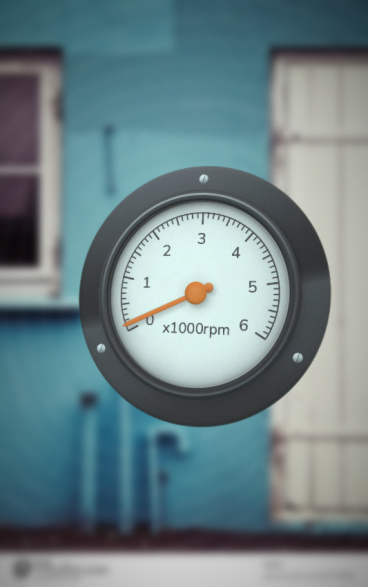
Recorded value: {"value": 100, "unit": "rpm"}
